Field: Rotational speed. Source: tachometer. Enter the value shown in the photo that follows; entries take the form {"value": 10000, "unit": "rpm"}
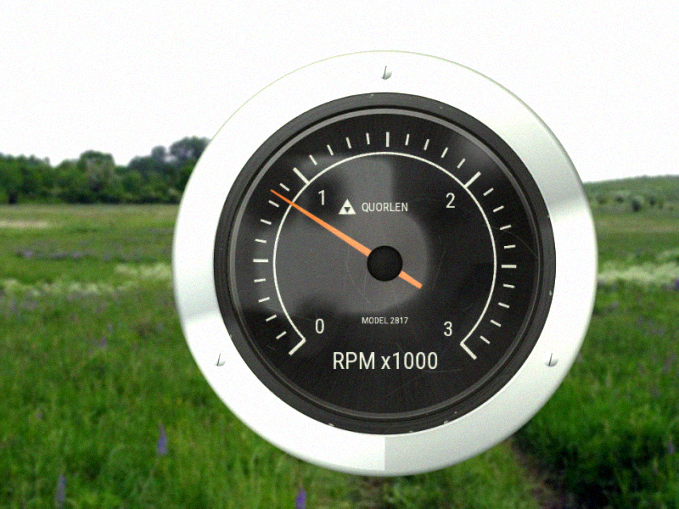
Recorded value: {"value": 850, "unit": "rpm"}
